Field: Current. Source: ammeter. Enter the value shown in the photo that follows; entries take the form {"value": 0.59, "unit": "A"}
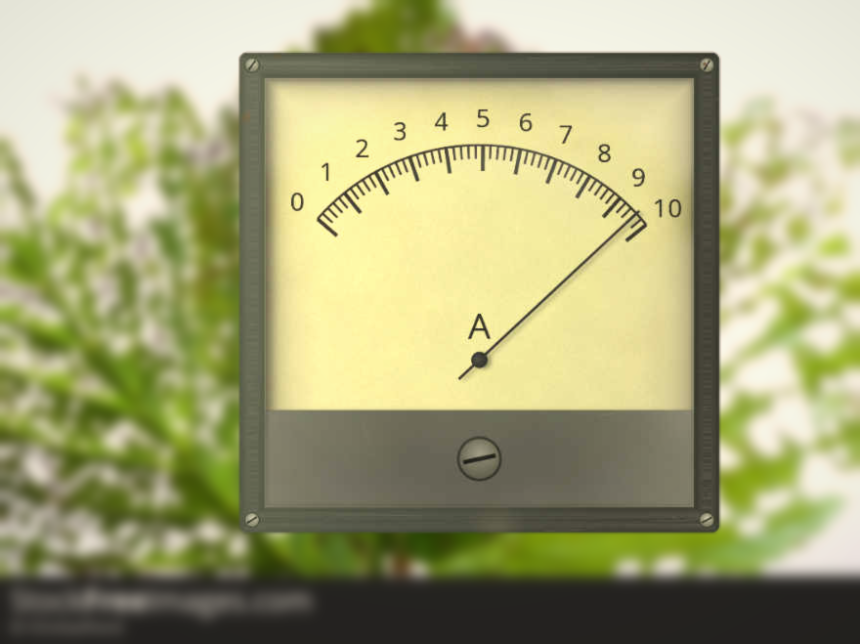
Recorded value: {"value": 9.6, "unit": "A"}
